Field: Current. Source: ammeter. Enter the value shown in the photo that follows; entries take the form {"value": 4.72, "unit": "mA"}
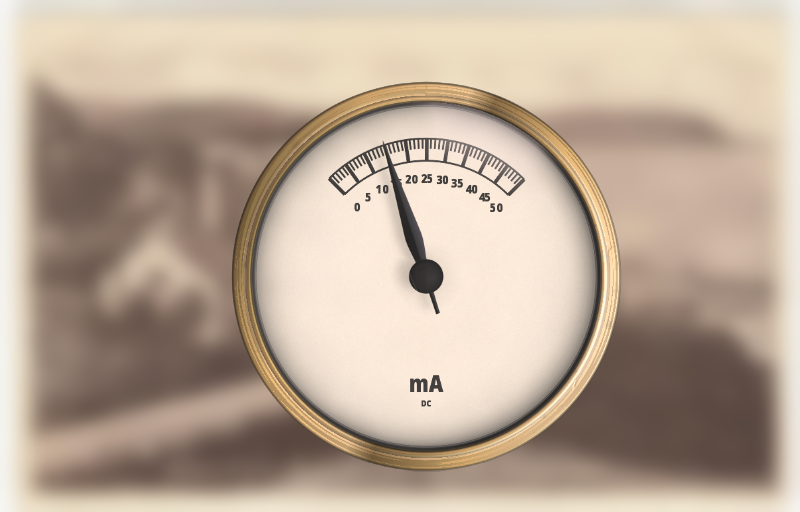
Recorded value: {"value": 15, "unit": "mA"}
